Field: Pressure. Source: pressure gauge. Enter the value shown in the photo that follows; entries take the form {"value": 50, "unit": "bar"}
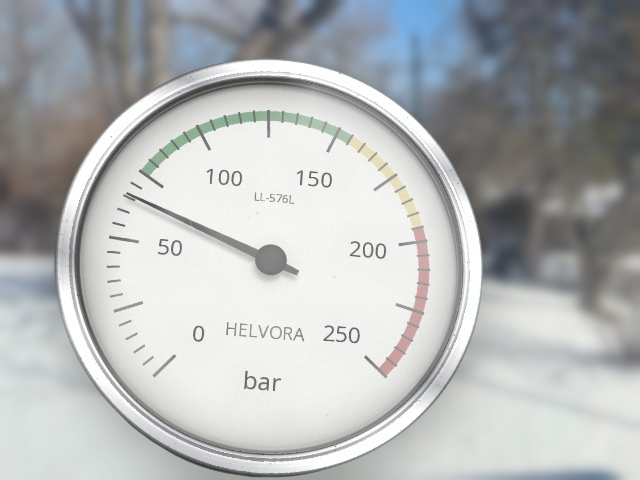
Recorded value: {"value": 65, "unit": "bar"}
